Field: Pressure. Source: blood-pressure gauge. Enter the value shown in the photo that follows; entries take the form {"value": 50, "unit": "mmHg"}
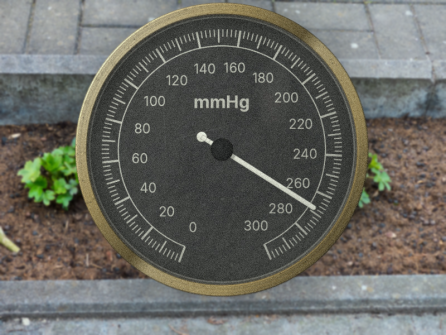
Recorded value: {"value": 268, "unit": "mmHg"}
